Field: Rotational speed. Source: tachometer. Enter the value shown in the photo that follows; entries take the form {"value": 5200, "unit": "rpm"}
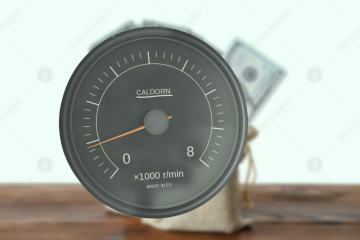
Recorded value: {"value": 900, "unit": "rpm"}
